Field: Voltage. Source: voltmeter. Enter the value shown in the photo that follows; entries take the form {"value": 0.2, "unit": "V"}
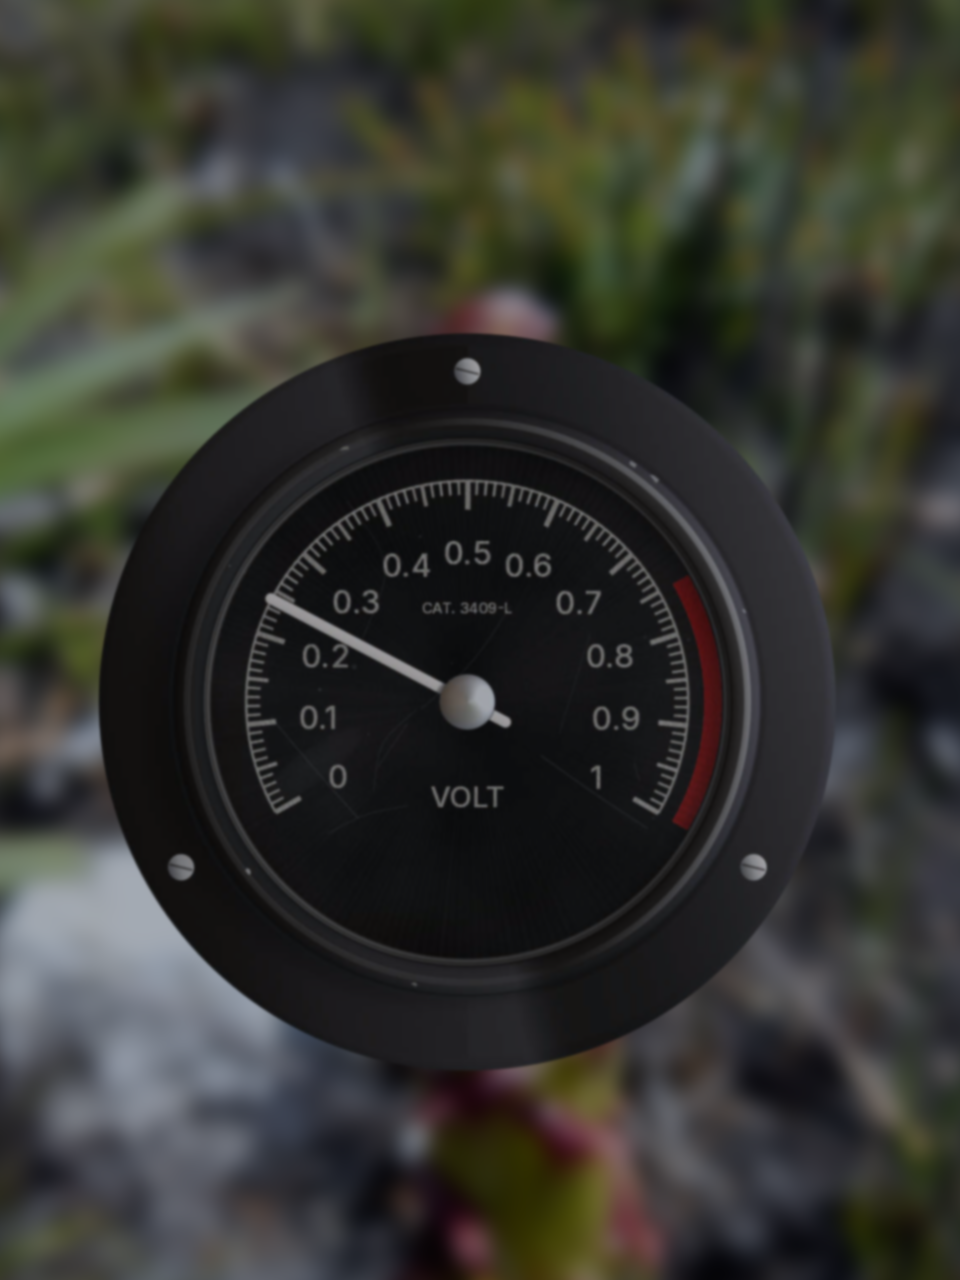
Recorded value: {"value": 0.24, "unit": "V"}
